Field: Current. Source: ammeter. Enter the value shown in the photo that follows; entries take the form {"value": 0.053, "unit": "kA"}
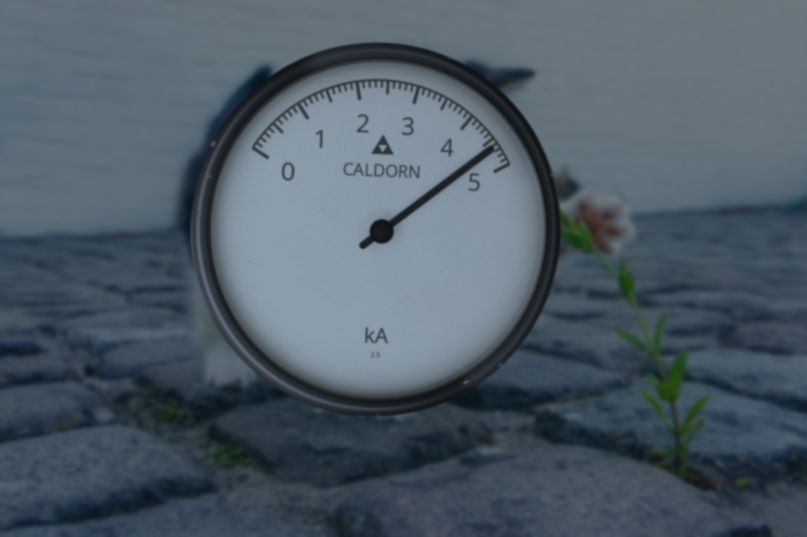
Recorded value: {"value": 4.6, "unit": "kA"}
